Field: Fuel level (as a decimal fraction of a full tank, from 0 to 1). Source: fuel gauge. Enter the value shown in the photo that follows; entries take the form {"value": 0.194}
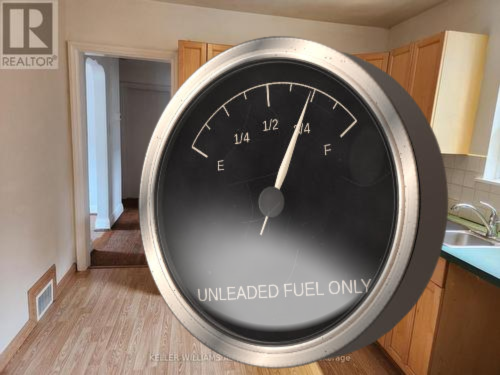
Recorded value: {"value": 0.75}
